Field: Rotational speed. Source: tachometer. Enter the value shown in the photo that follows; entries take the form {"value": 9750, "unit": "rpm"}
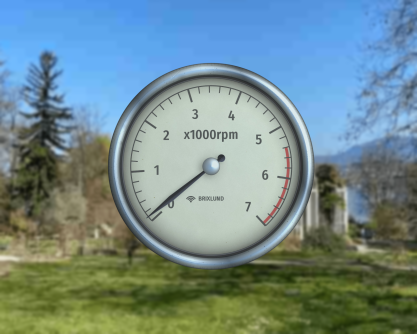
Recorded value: {"value": 100, "unit": "rpm"}
